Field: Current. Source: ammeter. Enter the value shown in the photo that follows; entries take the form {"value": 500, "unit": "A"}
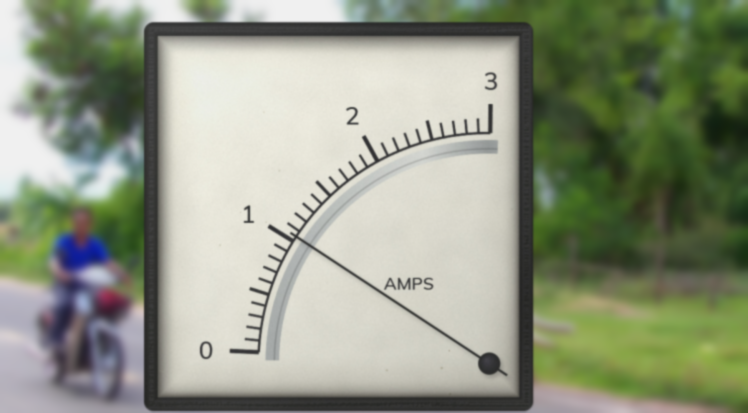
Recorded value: {"value": 1.05, "unit": "A"}
